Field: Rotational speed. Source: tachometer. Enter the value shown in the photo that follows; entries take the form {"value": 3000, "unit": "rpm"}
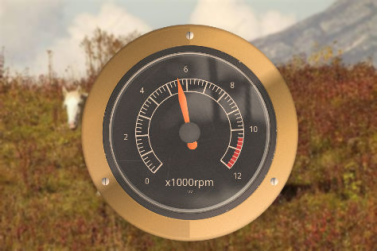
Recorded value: {"value": 5600, "unit": "rpm"}
